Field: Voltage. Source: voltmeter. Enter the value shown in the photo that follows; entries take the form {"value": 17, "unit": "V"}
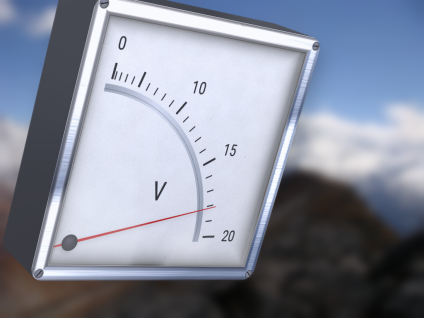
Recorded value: {"value": 18, "unit": "V"}
